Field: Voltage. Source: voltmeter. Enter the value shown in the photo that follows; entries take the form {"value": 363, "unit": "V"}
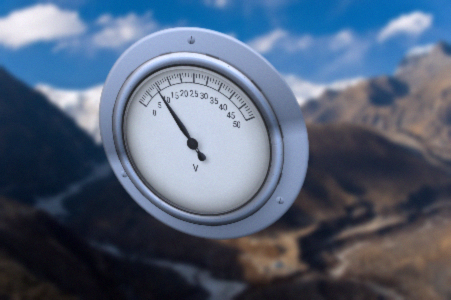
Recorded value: {"value": 10, "unit": "V"}
